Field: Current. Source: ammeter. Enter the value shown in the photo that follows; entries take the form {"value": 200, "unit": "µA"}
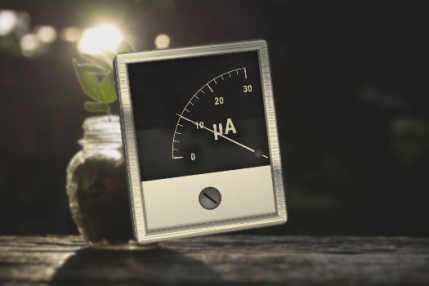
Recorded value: {"value": 10, "unit": "µA"}
